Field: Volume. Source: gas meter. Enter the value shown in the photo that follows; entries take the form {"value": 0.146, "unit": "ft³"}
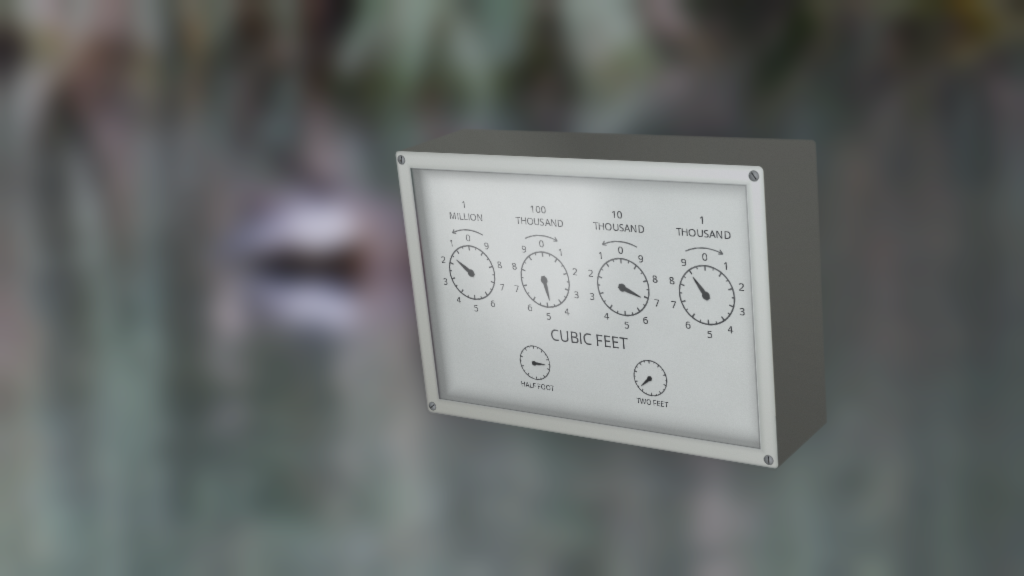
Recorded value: {"value": 146900, "unit": "ft³"}
